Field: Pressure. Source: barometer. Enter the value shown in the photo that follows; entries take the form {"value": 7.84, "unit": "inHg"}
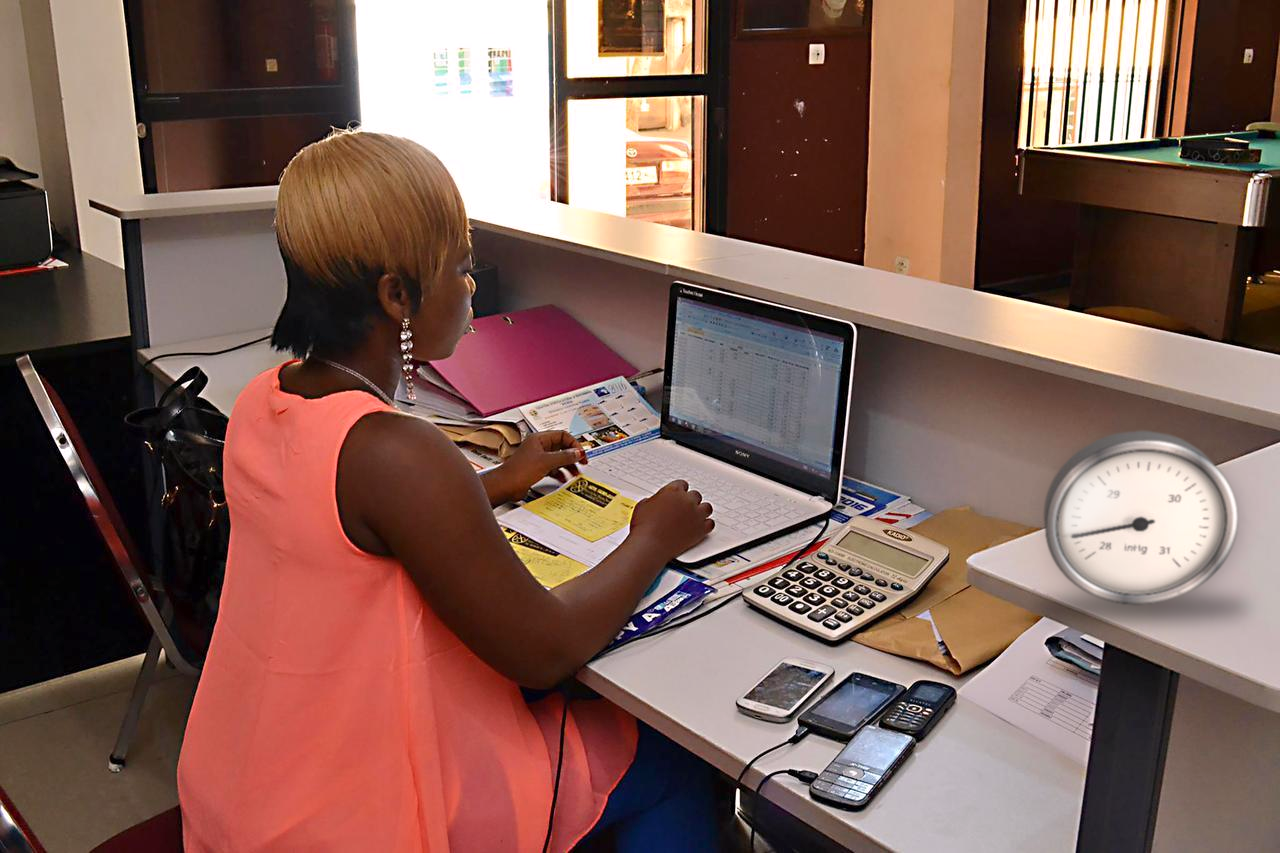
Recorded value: {"value": 28.3, "unit": "inHg"}
